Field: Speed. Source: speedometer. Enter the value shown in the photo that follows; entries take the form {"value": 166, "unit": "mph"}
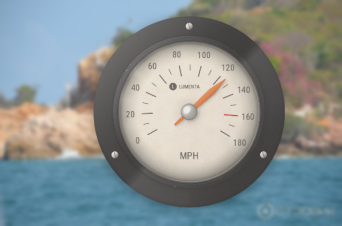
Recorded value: {"value": 125, "unit": "mph"}
